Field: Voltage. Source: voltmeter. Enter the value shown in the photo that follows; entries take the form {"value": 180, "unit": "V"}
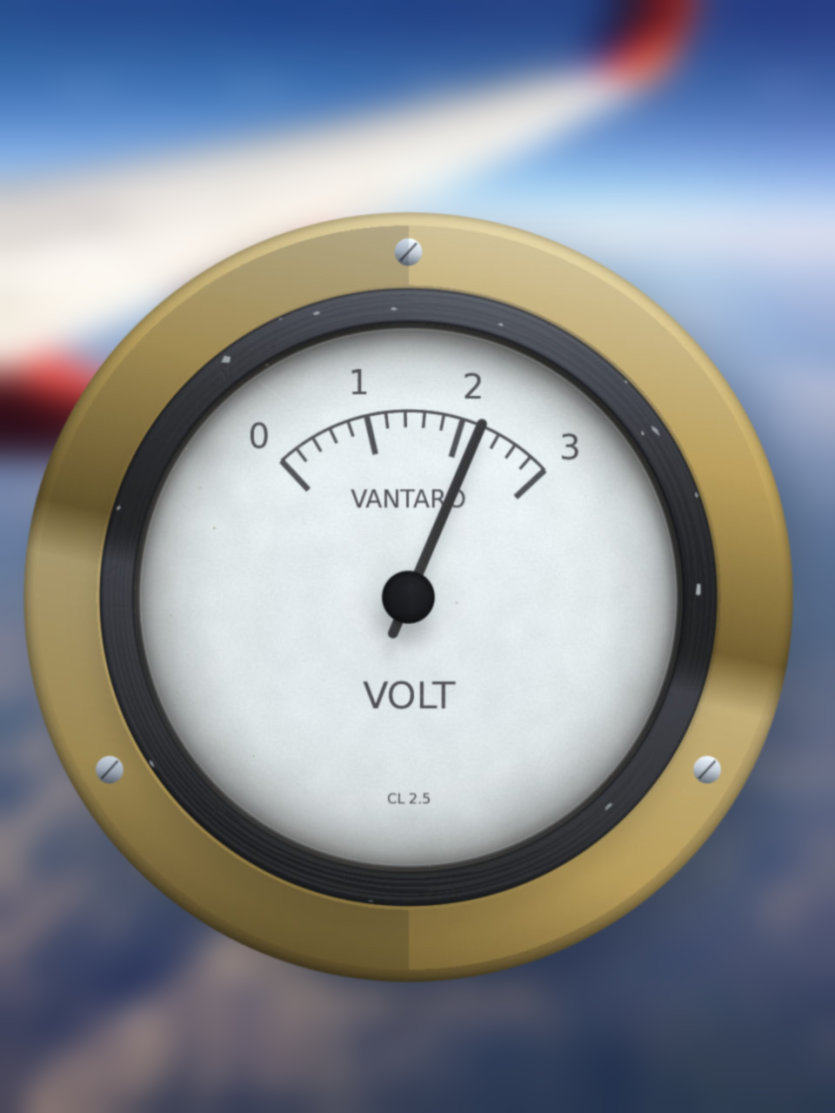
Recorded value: {"value": 2.2, "unit": "V"}
